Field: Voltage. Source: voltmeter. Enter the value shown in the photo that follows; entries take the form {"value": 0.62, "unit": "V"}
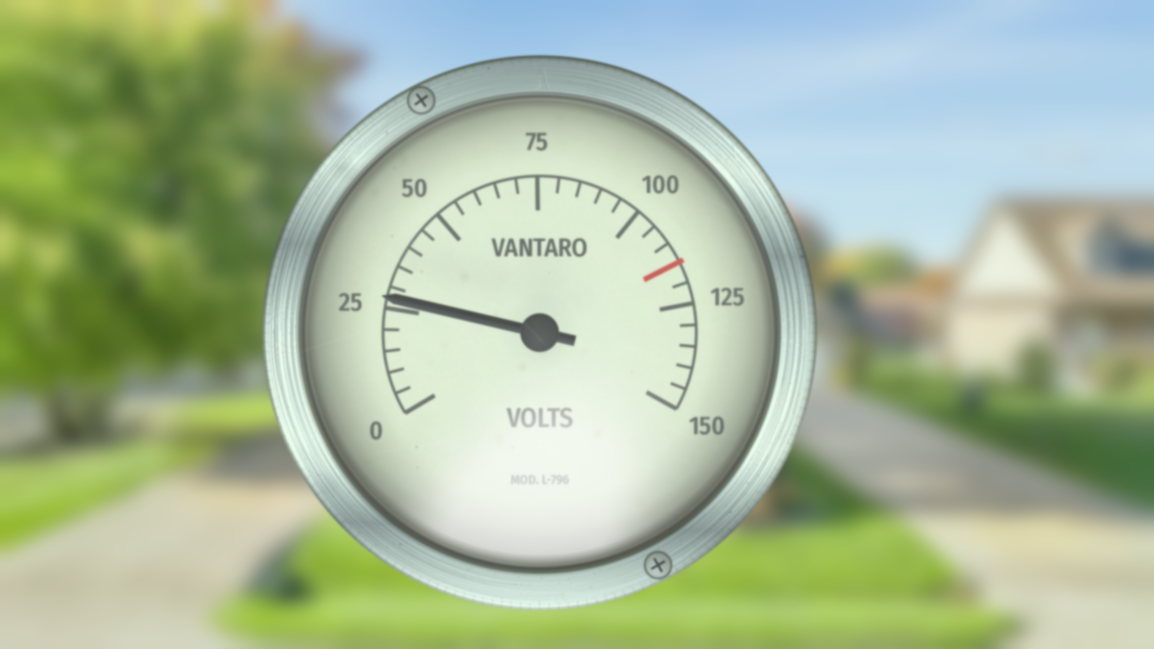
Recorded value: {"value": 27.5, "unit": "V"}
